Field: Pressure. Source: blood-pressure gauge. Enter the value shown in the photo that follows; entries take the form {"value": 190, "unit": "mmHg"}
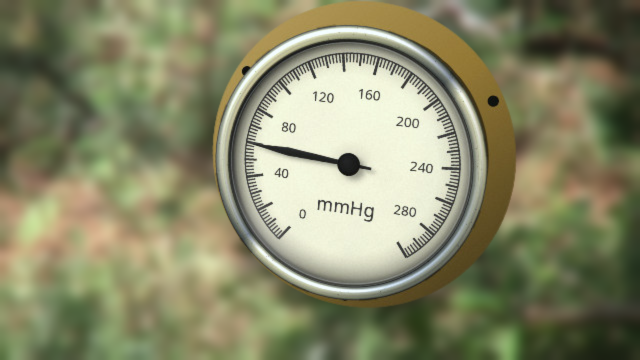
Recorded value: {"value": 60, "unit": "mmHg"}
